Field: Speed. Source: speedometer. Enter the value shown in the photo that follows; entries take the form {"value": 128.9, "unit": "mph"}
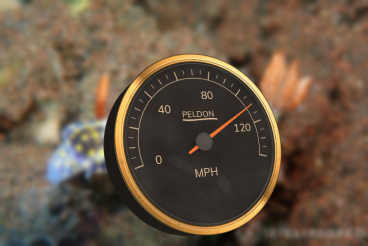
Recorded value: {"value": 110, "unit": "mph"}
